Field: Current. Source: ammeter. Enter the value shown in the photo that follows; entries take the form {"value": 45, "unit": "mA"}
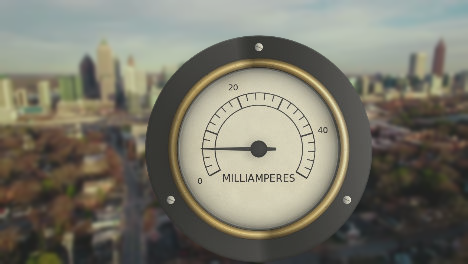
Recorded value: {"value": 6, "unit": "mA"}
